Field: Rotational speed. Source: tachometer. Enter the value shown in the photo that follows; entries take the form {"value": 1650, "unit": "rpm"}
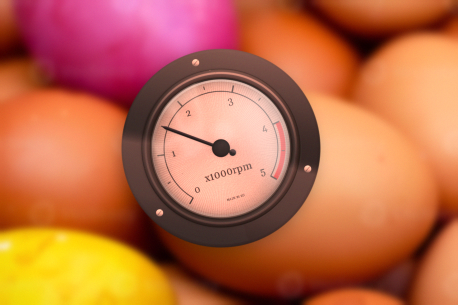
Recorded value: {"value": 1500, "unit": "rpm"}
